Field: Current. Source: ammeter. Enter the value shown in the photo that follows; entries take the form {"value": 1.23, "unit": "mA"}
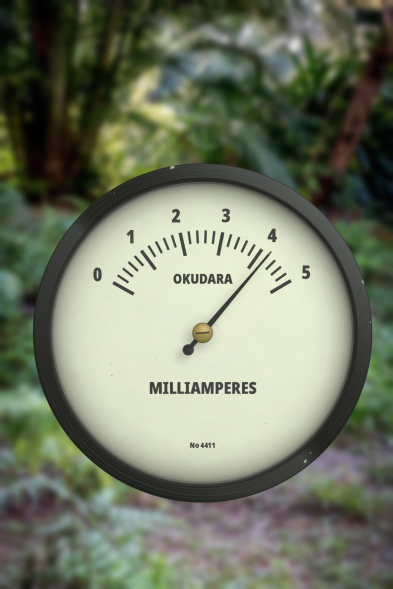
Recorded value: {"value": 4.2, "unit": "mA"}
